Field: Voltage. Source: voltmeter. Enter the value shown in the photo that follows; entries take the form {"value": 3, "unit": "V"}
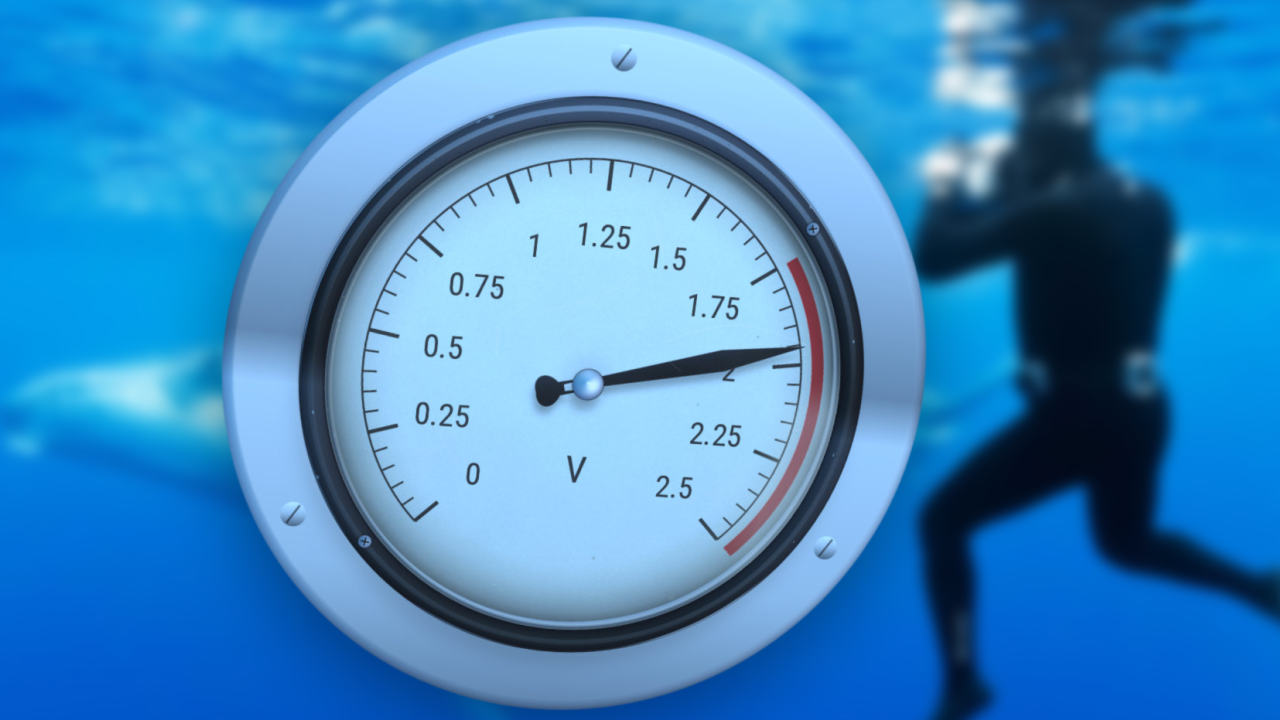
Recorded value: {"value": 1.95, "unit": "V"}
